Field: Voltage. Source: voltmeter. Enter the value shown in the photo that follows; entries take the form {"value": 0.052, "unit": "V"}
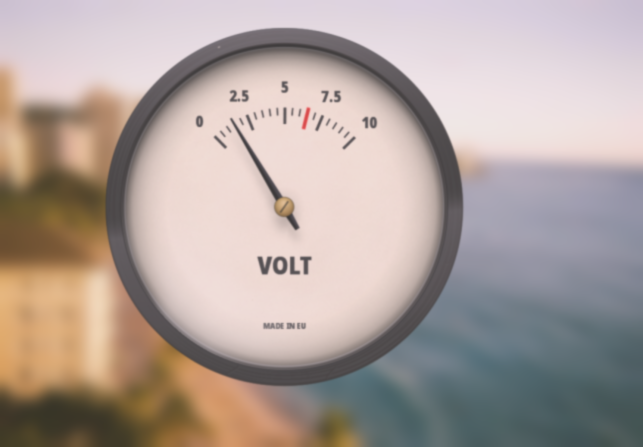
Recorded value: {"value": 1.5, "unit": "V"}
